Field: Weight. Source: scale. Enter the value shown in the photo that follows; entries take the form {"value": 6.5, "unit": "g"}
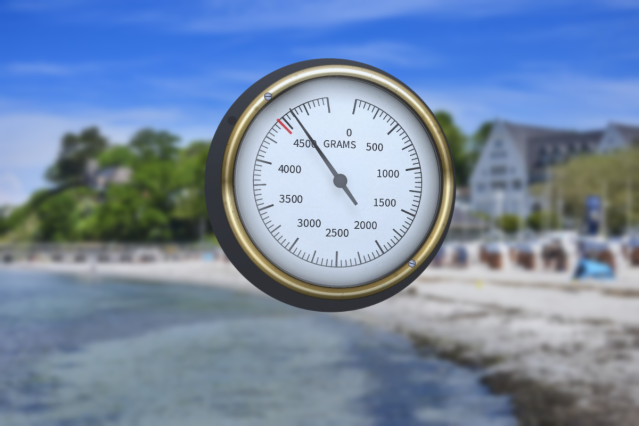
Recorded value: {"value": 4600, "unit": "g"}
